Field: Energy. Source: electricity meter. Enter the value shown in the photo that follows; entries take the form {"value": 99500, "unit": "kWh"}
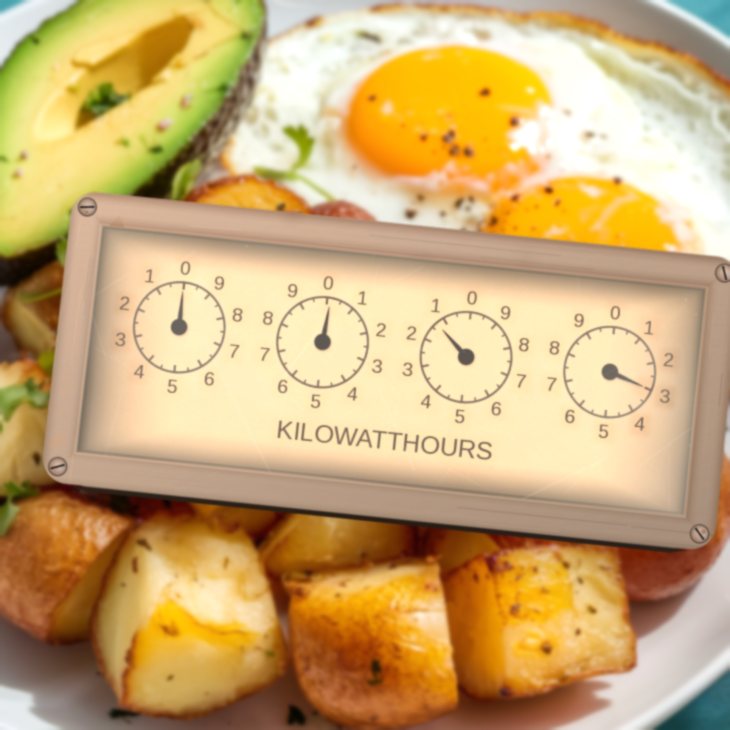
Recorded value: {"value": 13, "unit": "kWh"}
